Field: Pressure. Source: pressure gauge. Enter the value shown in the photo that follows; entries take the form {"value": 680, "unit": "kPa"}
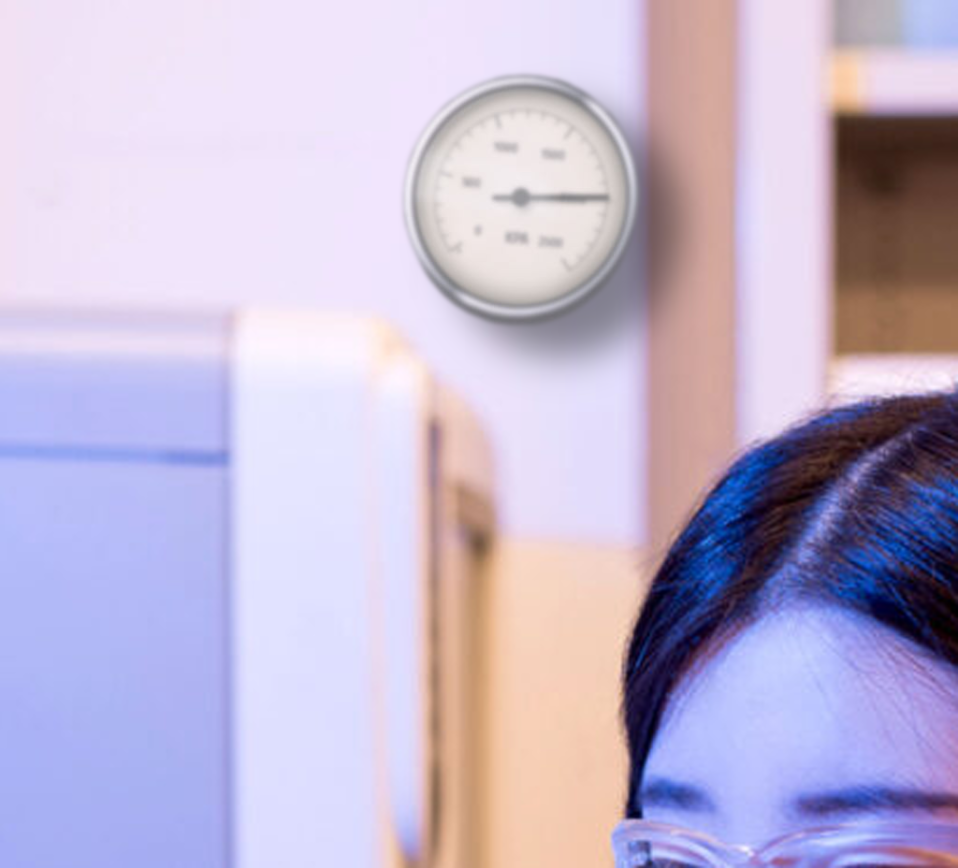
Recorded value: {"value": 2000, "unit": "kPa"}
